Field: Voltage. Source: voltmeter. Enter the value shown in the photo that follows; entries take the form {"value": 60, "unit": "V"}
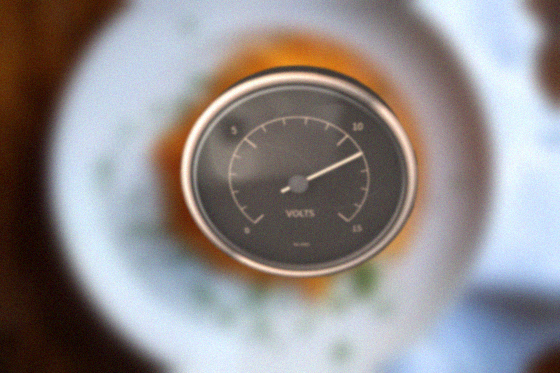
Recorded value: {"value": 11, "unit": "V"}
